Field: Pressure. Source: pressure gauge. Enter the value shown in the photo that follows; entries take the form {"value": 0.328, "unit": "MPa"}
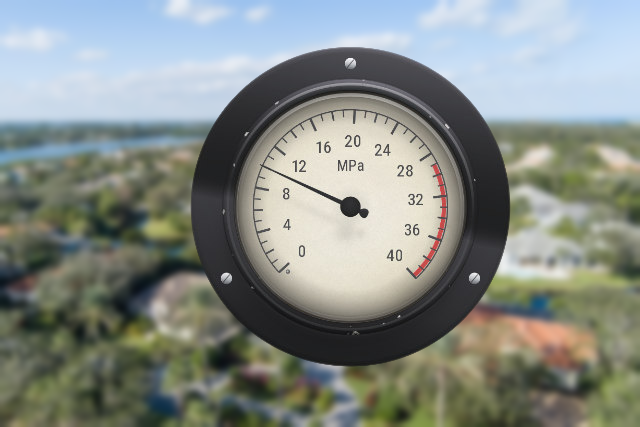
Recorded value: {"value": 10, "unit": "MPa"}
